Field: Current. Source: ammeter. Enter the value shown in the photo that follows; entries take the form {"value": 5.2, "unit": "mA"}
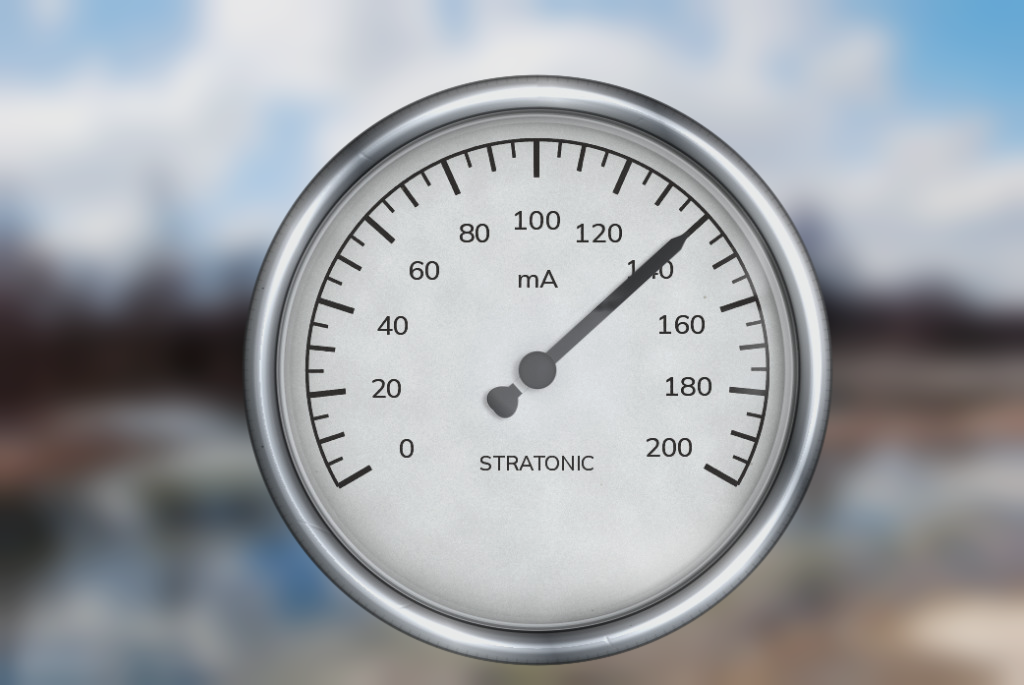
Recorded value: {"value": 140, "unit": "mA"}
